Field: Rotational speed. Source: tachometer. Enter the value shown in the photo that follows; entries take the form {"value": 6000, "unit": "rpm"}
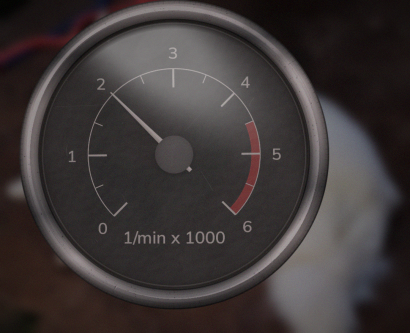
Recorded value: {"value": 2000, "unit": "rpm"}
